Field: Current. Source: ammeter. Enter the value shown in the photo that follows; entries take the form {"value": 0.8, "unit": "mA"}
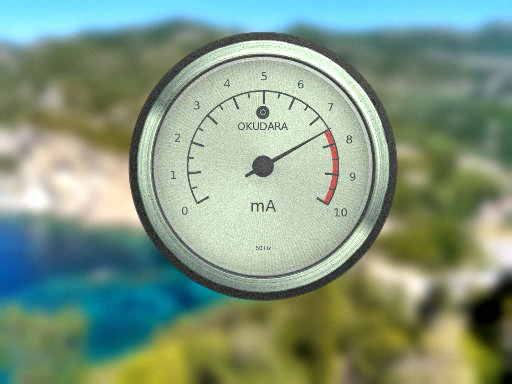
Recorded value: {"value": 7.5, "unit": "mA"}
